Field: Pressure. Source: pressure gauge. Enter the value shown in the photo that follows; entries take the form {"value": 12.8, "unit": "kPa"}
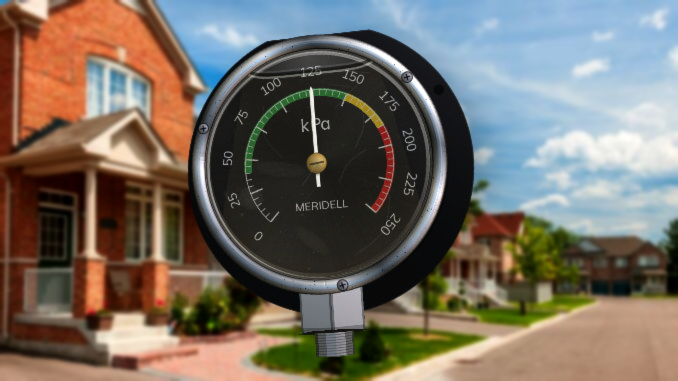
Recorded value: {"value": 125, "unit": "kPa"}
